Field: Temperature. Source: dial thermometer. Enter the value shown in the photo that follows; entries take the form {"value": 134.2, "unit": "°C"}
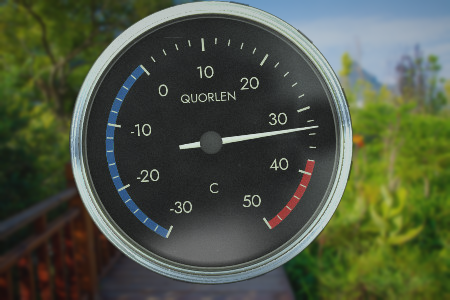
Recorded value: {"value": 33, "unit": "°C"}
